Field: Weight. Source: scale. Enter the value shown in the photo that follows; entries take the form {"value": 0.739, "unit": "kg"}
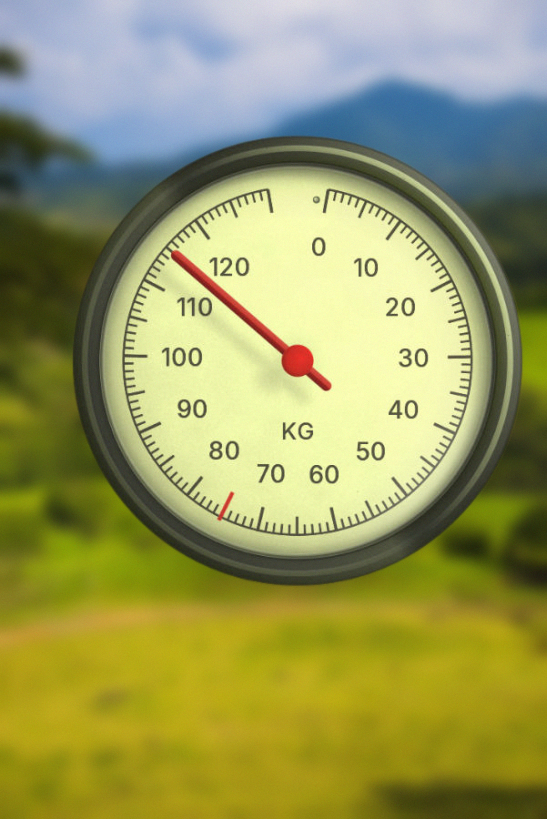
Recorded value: {"value": 115, "unit": "kg"}
